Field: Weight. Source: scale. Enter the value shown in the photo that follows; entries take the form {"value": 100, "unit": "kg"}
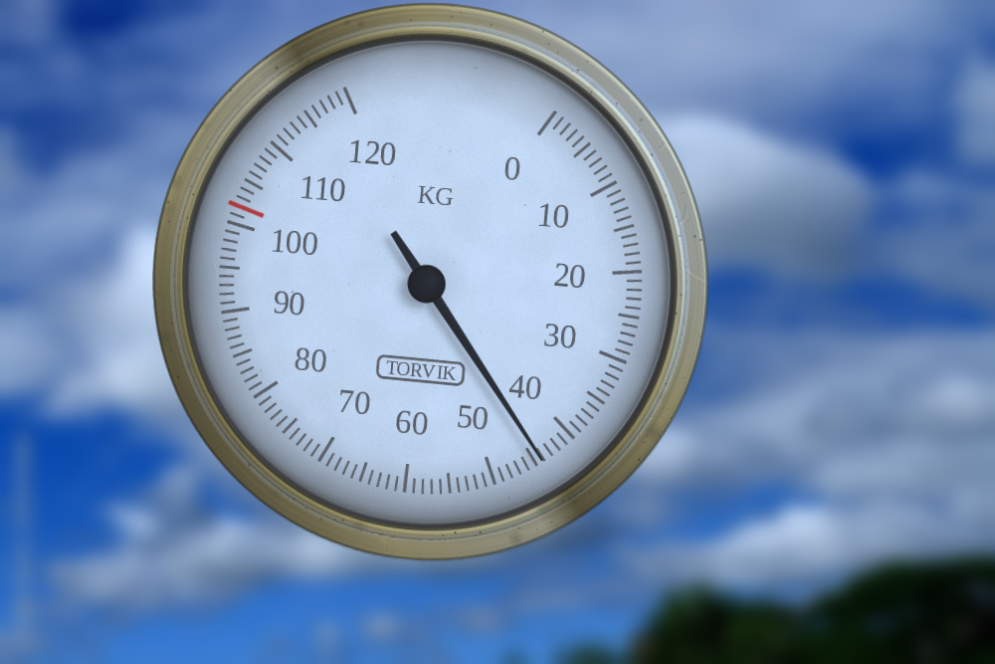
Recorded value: {"value": 44, "unit": "kg"}
